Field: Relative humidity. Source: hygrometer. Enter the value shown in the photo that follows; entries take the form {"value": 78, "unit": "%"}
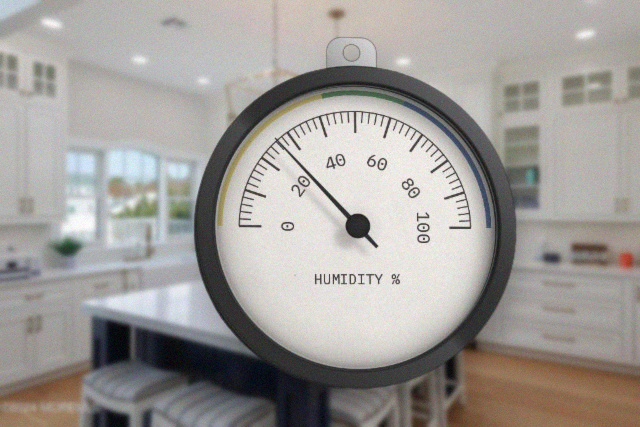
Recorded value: {"value": 26, "unit": "%"}
